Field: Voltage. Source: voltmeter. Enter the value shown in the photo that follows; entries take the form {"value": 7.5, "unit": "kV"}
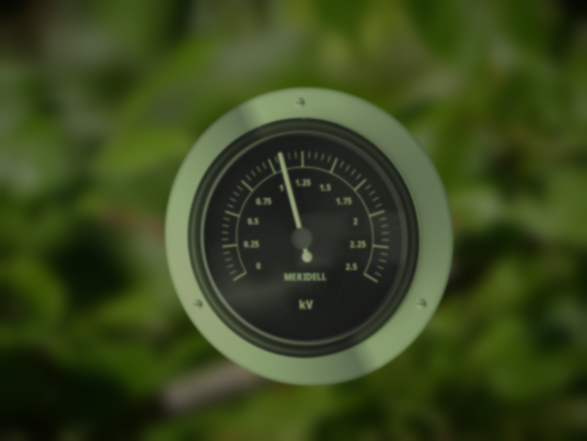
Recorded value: {"value": 1.1, "unit": "kV"}
